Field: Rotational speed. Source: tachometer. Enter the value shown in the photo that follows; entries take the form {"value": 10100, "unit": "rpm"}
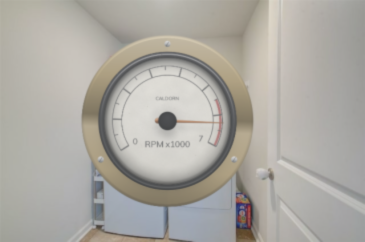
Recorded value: {"value": 6250, "unit": "rpm"}
